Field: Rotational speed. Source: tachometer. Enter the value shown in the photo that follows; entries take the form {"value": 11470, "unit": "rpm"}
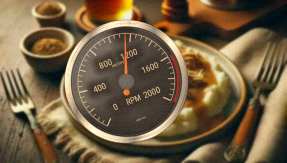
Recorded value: {"value": 1150, "unit": "rpm"}
